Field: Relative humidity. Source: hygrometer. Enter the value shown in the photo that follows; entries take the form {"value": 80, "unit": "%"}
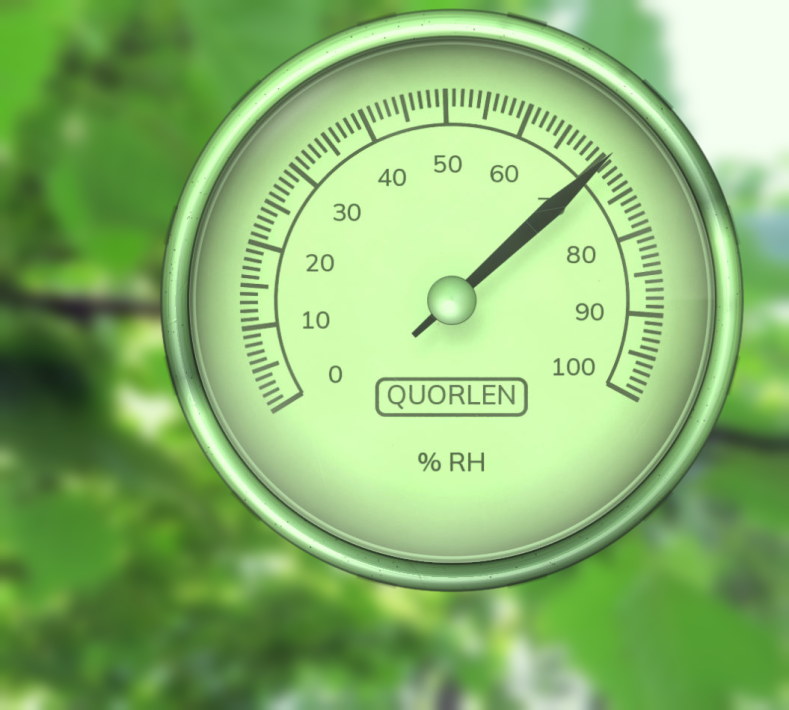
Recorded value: {"value": 70.5, "unit": "%"}
